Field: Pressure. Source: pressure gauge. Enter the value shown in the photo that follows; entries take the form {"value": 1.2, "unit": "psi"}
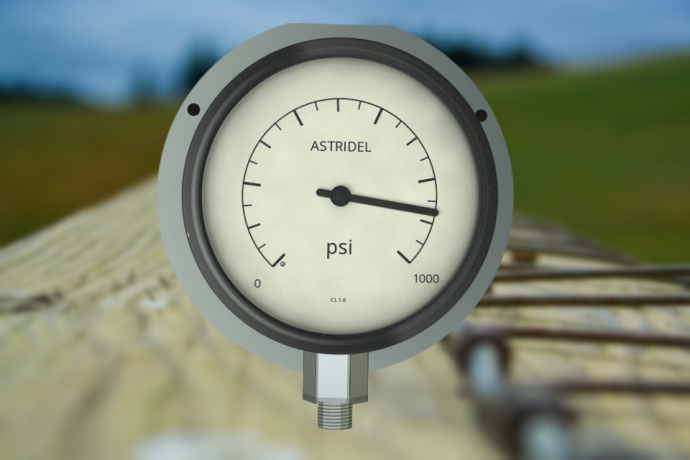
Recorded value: {"value": 875, "unit": "psi"}
